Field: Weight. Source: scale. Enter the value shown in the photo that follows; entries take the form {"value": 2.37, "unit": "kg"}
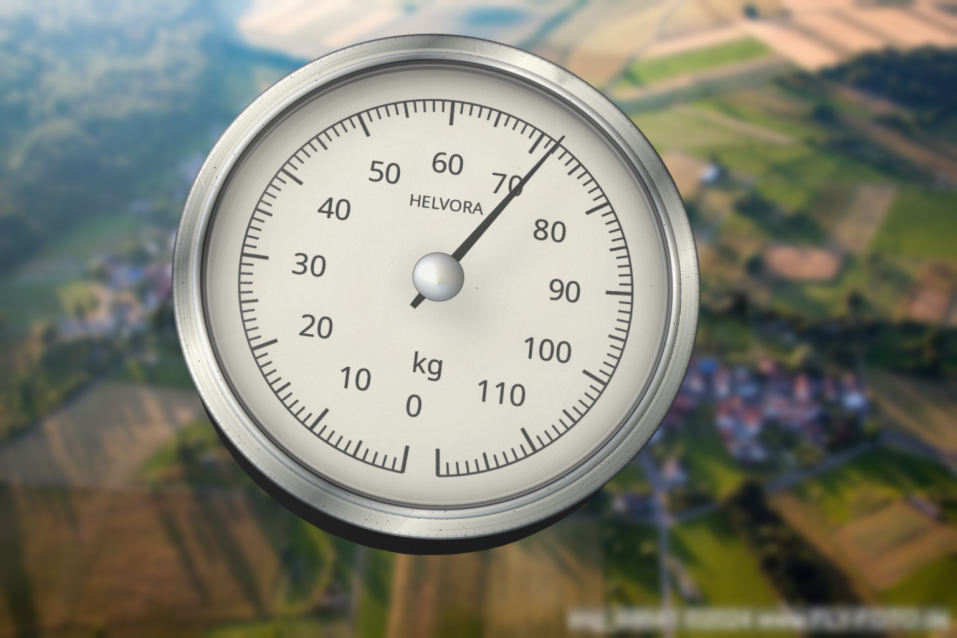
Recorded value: {"value": 72, "unit": "kg"}
